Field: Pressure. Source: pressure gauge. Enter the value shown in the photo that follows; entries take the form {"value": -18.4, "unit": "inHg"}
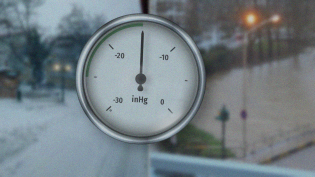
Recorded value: {"value": -15, "unit": "inHg"}
